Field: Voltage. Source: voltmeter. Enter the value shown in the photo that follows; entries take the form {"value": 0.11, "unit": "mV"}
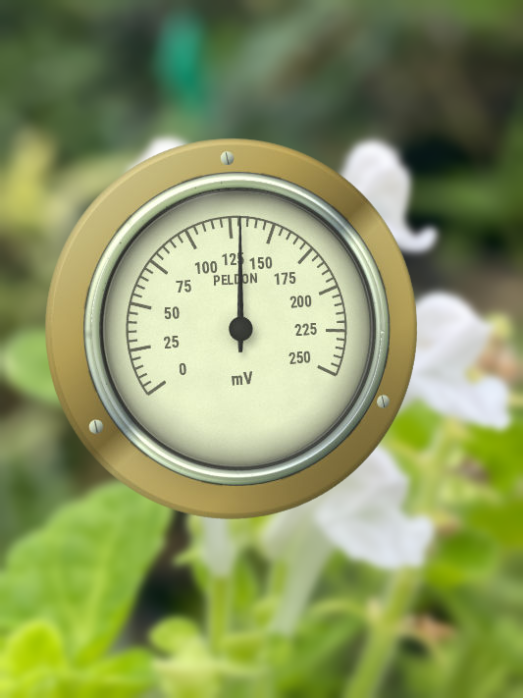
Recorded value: {"value": 130, "unit": "mV"}
